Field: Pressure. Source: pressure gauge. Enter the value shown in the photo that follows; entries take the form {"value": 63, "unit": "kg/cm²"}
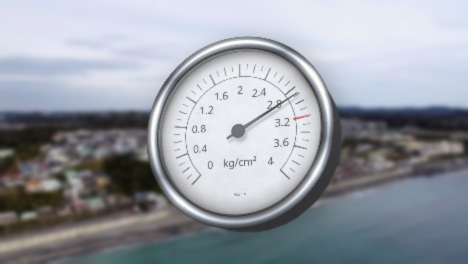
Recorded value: {"value": 2.9, "unit": "kg/cm²"}
